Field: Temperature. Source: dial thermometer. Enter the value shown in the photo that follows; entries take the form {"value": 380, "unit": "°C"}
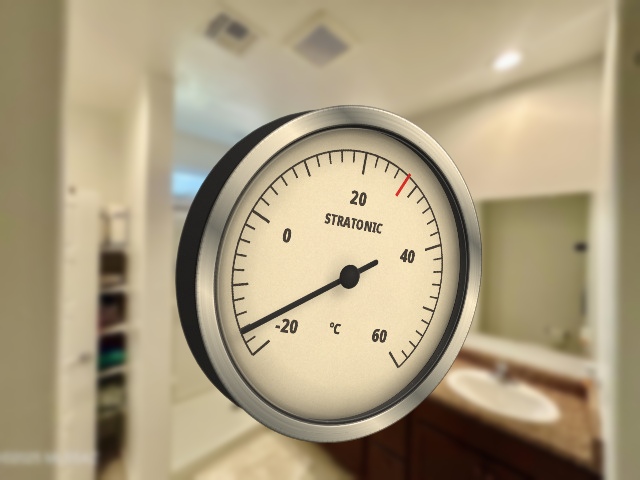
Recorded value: {"value": -16, "unit": "°C"}
